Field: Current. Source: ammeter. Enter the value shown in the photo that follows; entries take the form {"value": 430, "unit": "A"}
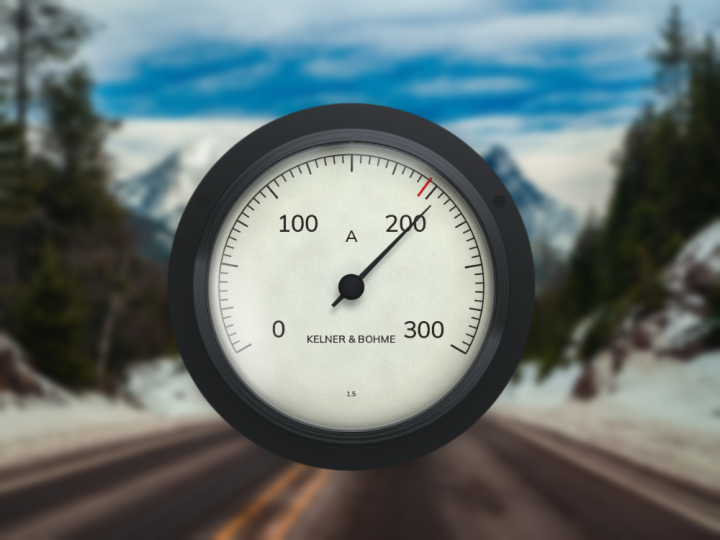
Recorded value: {"value": 205, "unit": "A"}
